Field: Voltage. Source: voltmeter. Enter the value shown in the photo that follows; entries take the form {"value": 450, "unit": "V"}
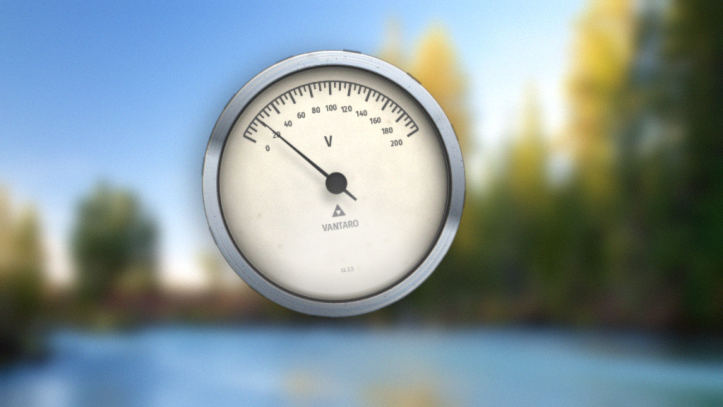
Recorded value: {"value": 20, "unit": "V"}
